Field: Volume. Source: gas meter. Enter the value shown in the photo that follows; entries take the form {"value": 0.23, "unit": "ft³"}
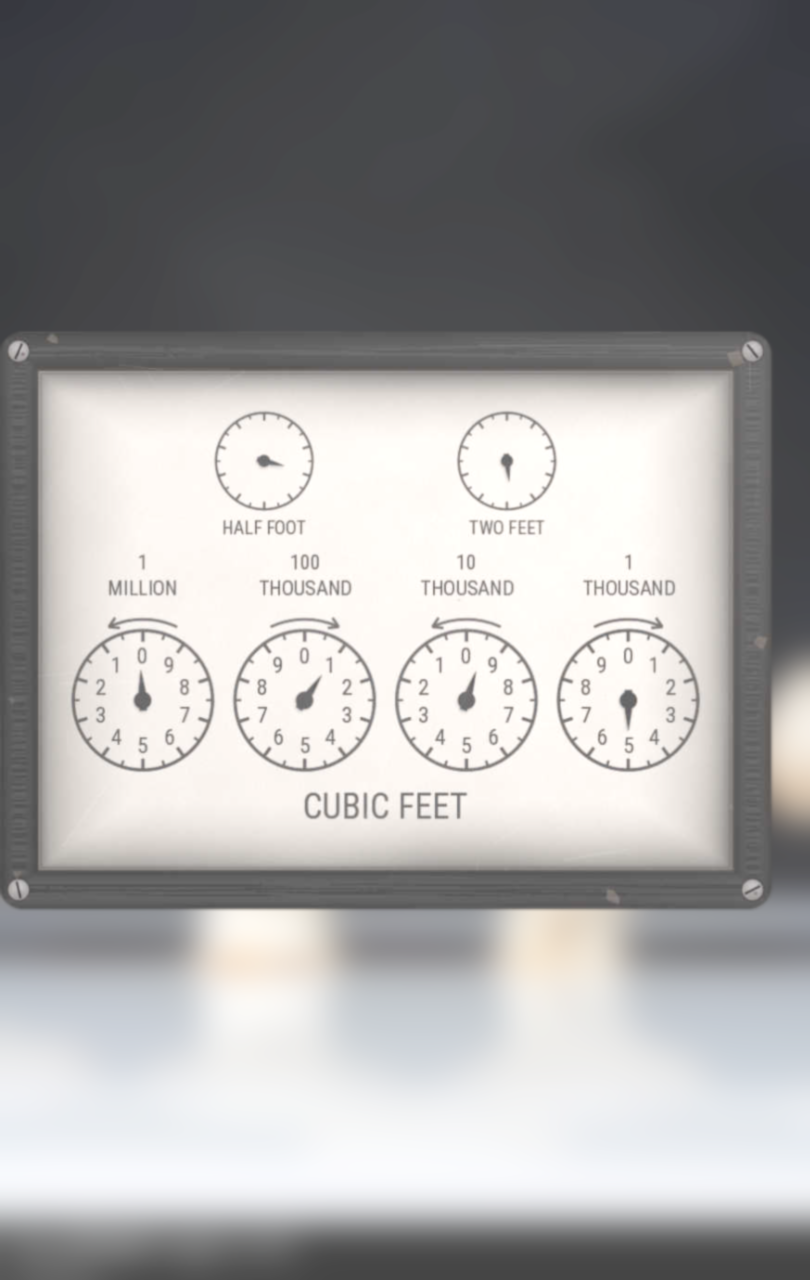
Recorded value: {"value": 9500, "unit": "ft³"}
